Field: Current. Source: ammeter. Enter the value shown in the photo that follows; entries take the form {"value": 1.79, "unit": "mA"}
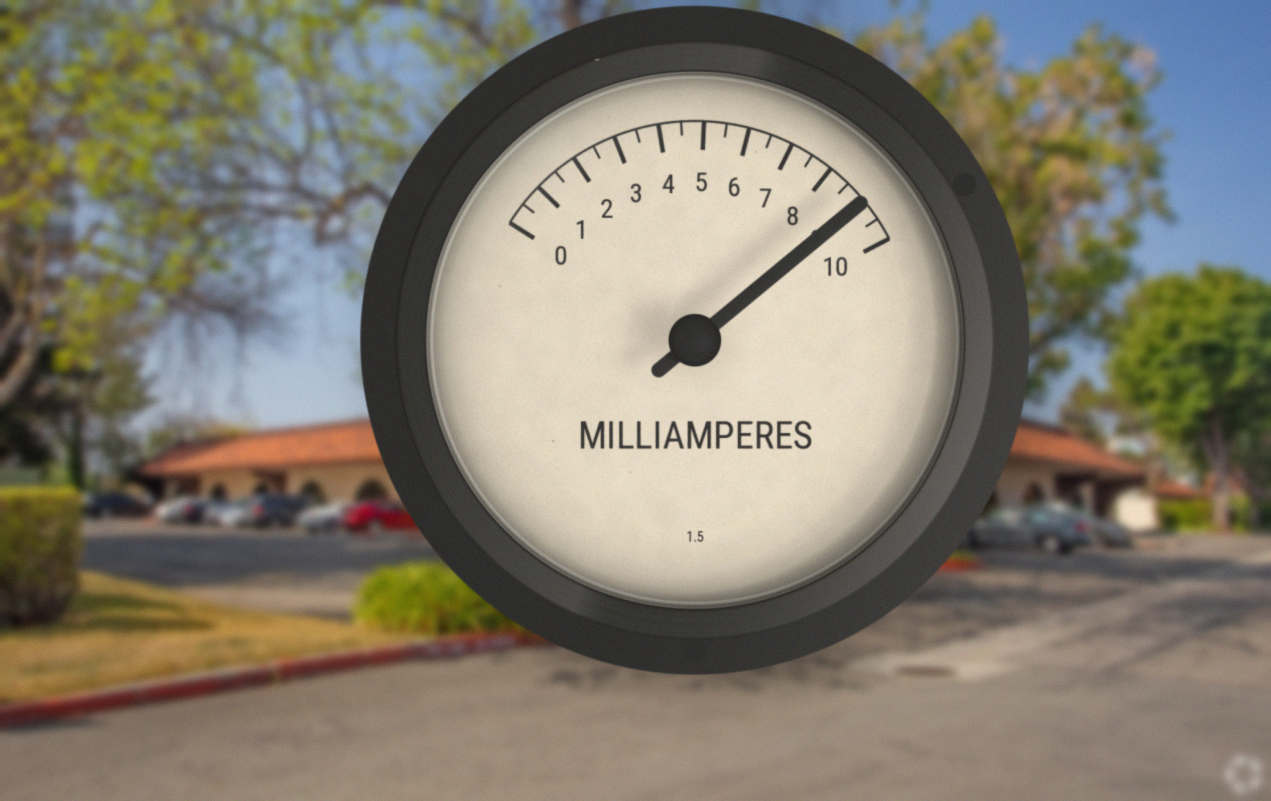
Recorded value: {"value": 9, "unit": "mA"}
